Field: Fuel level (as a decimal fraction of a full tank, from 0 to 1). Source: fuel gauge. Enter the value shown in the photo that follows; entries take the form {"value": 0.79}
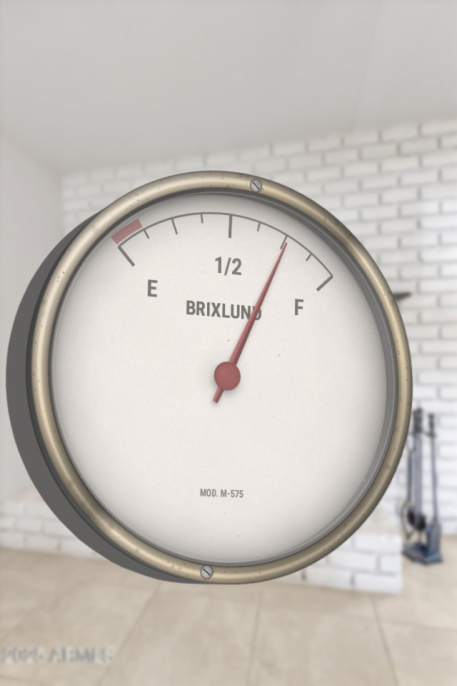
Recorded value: {"value": 0.75}
